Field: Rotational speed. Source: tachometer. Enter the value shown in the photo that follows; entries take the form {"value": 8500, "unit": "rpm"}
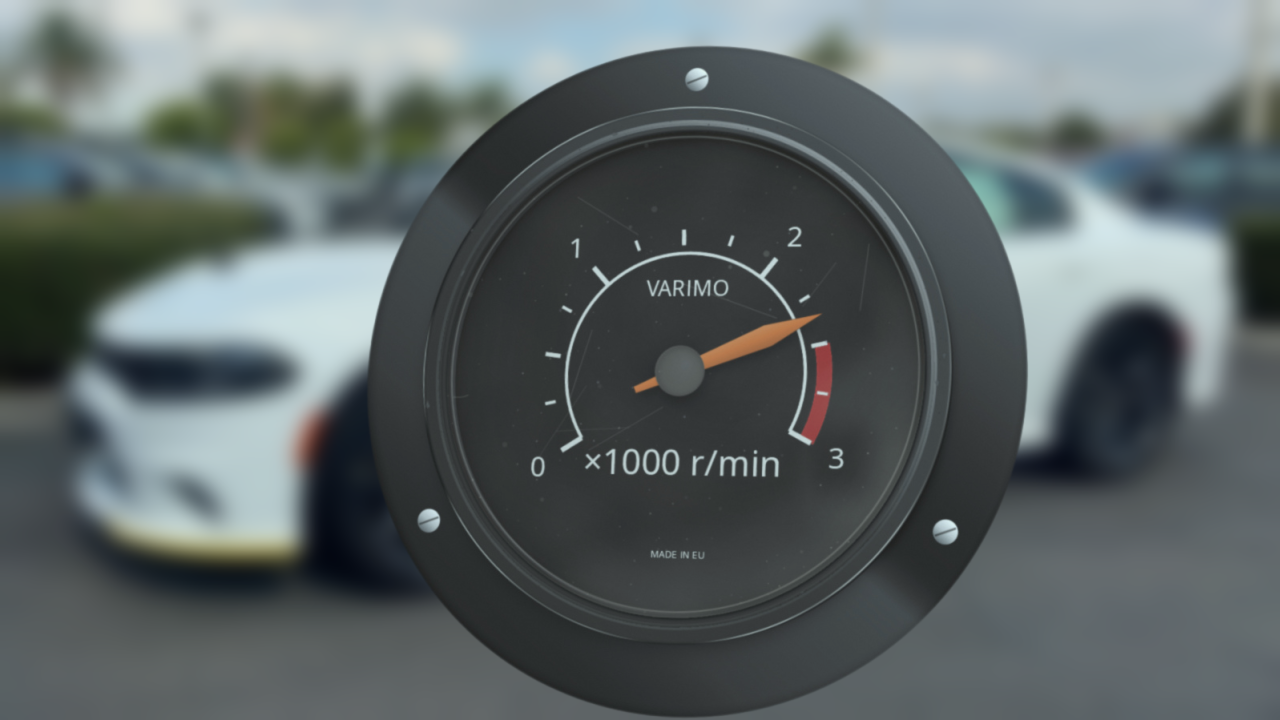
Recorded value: {"value": 2375, "unit": "rpm"}
